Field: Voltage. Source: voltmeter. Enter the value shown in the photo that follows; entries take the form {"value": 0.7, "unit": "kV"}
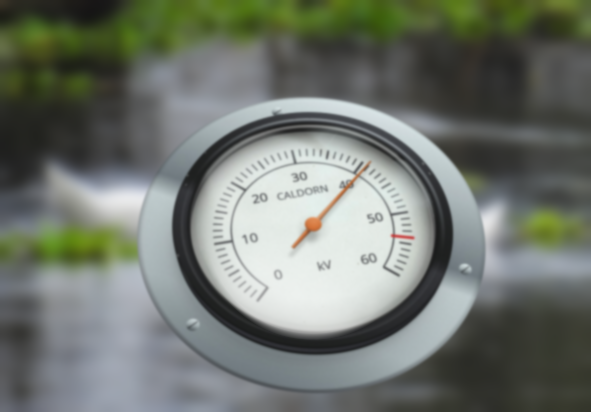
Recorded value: {"value": 41, "unit": "kV"}
